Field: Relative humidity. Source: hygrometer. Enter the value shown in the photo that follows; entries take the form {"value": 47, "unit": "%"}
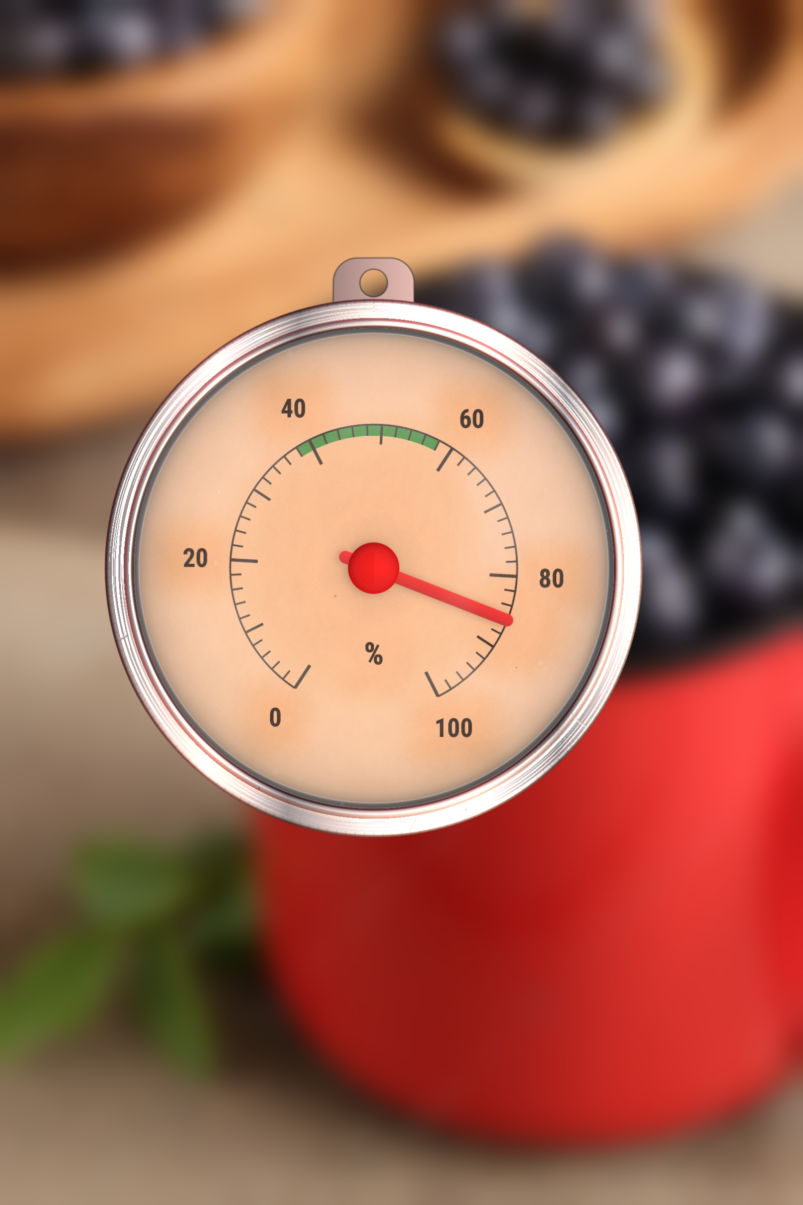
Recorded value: {"value": 86, "unit": "%"}
